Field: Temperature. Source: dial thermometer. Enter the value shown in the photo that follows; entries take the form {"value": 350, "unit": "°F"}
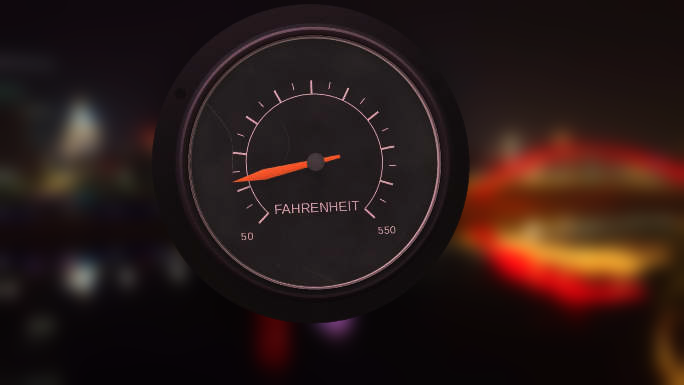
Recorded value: {"value": 112.5, "unit": "°F"}
